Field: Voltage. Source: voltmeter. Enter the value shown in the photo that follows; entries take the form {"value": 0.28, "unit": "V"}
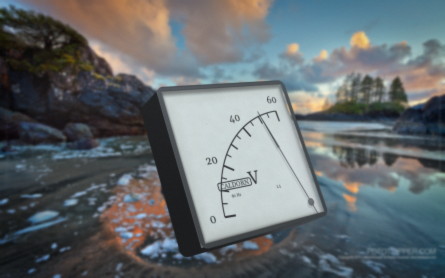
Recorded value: {"value": 50, "unit": "V"}
